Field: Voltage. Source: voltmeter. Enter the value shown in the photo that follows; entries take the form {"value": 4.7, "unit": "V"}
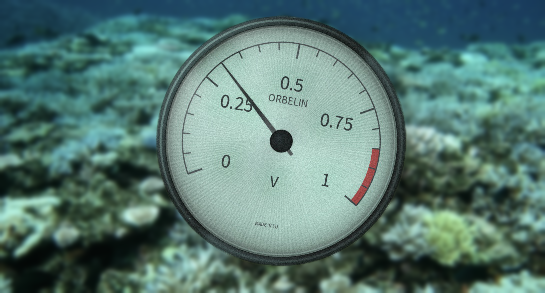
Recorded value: {"value": 0.3, "unit": "V"}
